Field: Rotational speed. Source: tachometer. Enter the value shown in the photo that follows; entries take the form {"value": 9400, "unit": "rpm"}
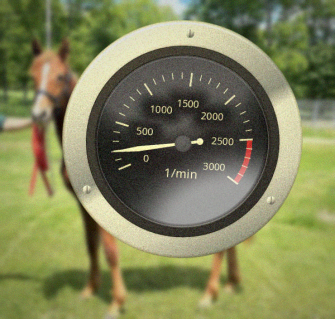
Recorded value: {"value": 200, "unit": "rpm"}
